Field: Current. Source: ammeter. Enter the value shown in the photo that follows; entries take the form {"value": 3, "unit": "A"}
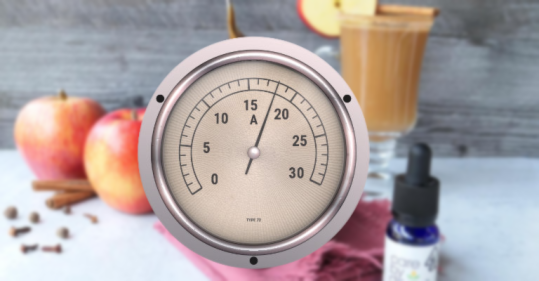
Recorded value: {"value": 18, "unit": "A"}
